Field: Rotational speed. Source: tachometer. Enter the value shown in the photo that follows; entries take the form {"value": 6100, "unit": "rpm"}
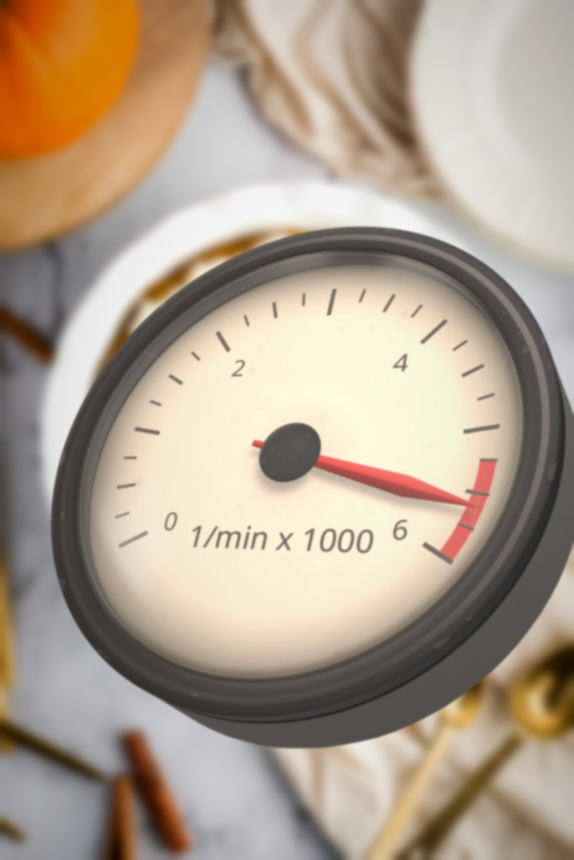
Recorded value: {"value": 5625, "unit": "rpm"}
